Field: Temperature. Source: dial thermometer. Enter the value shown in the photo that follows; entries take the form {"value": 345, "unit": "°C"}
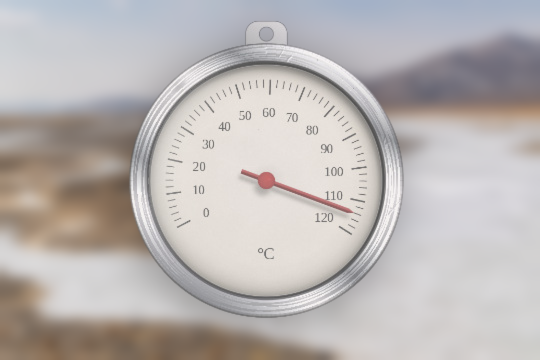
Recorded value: {"value": 114, "unit": "°C"}
